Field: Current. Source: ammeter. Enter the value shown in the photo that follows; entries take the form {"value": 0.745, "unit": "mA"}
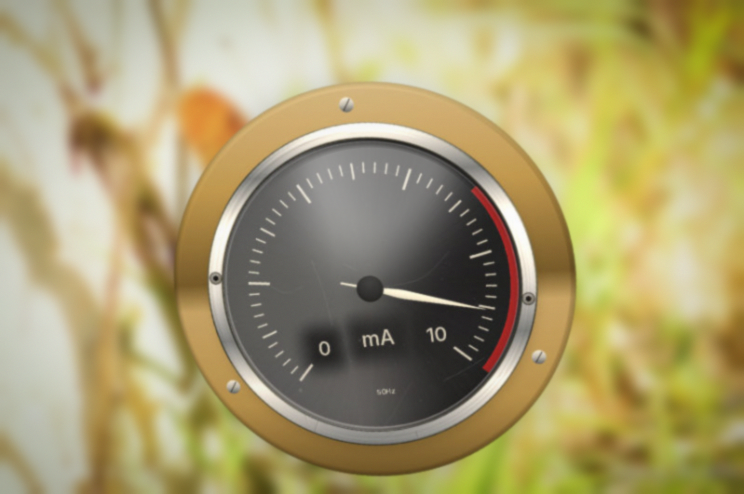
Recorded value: {"value": 9, "unit": "mA"}
